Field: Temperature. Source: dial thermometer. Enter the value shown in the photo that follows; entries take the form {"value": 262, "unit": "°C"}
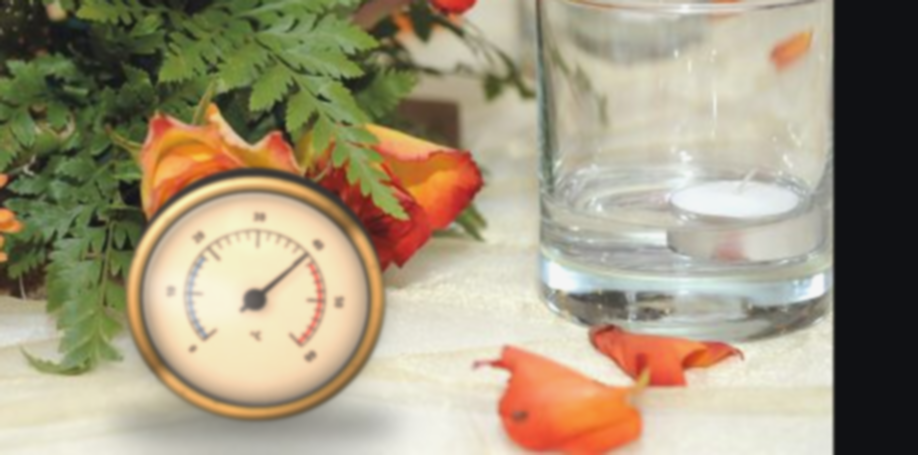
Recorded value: {"value": 40, "unit": "°C"}
